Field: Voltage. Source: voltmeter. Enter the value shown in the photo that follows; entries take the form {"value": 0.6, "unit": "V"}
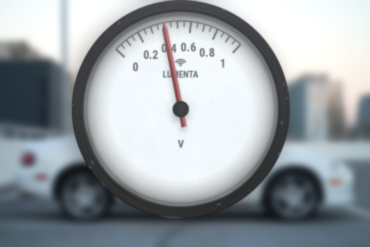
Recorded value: {"value": 0.4, "unit": "V"}
